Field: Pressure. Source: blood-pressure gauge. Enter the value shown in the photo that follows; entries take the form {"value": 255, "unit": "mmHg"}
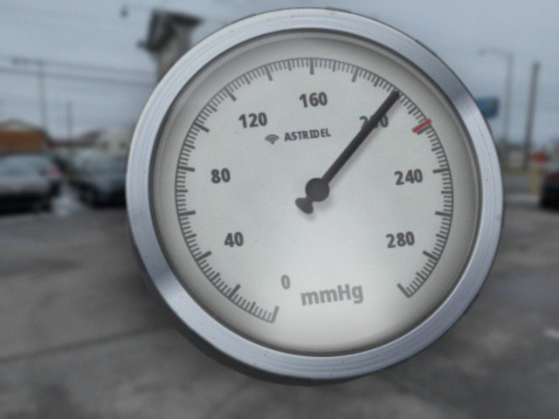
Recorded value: {"value": 200, "unit": "mmHg"}
